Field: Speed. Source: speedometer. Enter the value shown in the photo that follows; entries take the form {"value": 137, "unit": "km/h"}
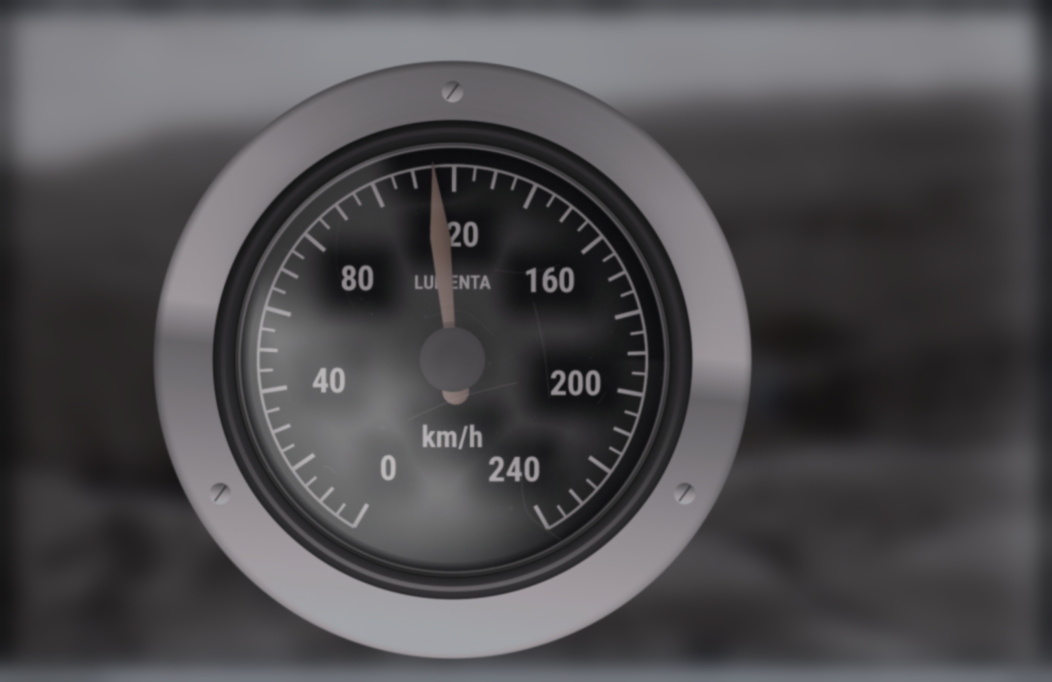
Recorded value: {"value": 115, "unit": "km/h"}
